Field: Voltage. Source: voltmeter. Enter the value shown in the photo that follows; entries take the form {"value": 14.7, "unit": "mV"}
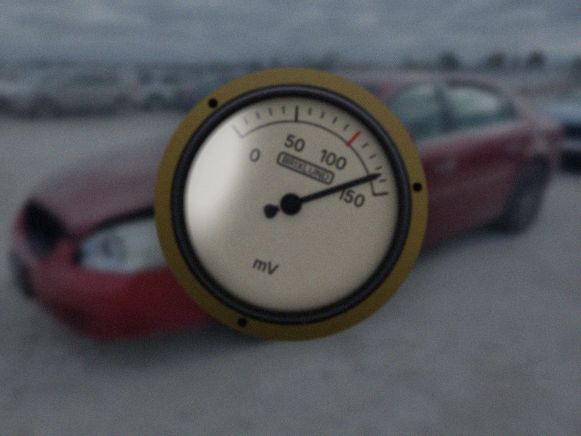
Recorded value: {"value": 135, "unit": "mV"}
